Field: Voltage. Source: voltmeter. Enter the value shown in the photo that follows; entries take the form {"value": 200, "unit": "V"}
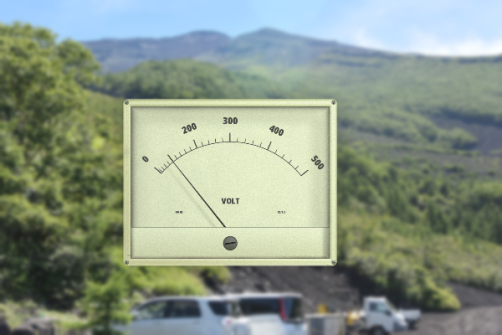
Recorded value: {"value": 100, "unit": "V"}
